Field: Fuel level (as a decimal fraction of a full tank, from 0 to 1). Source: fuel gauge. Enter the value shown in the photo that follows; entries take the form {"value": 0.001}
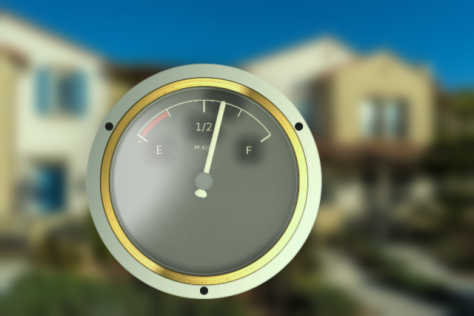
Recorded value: {"value": 0.625}
